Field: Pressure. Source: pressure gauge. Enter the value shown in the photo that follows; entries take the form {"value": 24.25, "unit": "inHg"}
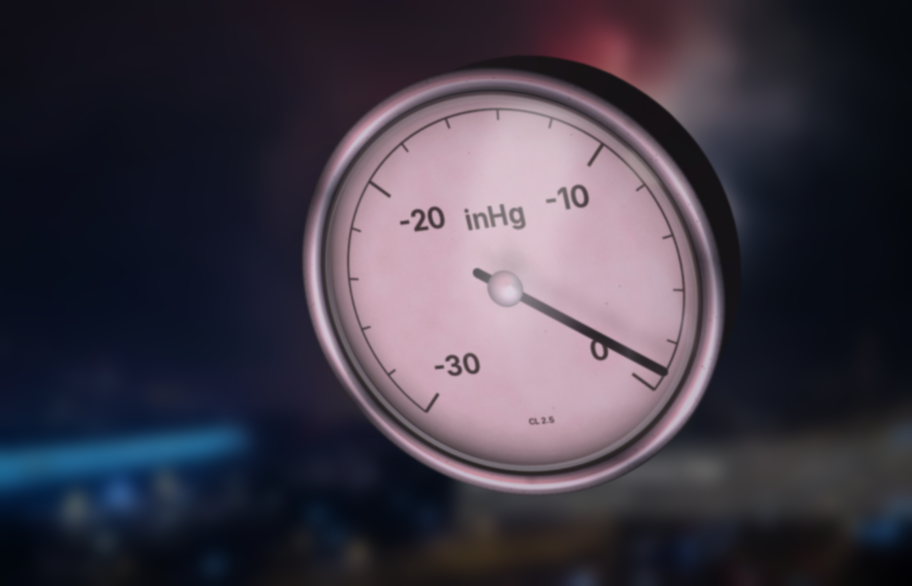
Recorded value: {"value": -1, "unit": "inHg"}
